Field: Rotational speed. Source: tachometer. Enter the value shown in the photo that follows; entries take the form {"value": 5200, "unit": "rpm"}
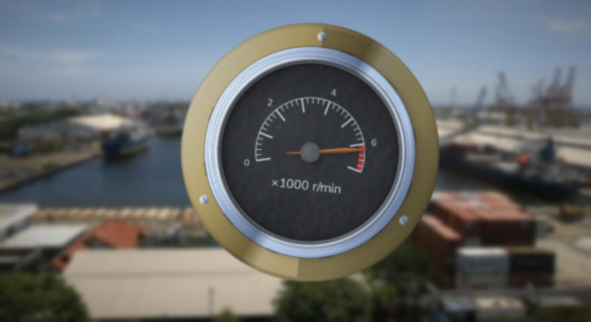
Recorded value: {"value": 6200, "unit": "rpm"}
